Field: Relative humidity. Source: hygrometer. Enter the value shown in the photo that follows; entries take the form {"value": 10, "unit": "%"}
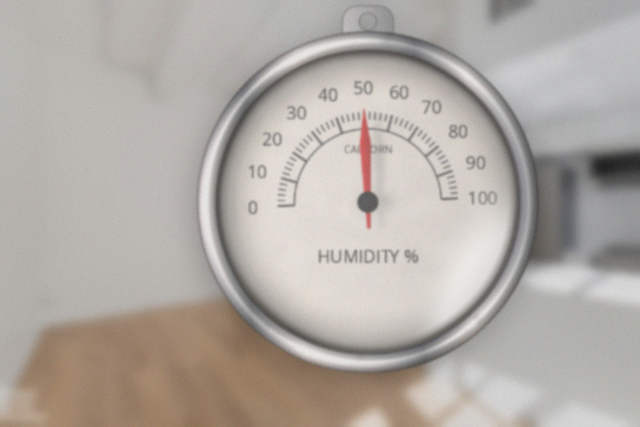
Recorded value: {"value": 50, "unit": "%"}
